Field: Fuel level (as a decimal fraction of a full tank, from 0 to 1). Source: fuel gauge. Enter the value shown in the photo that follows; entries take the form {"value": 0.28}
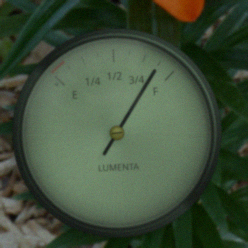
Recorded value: {"value": 0.875}
